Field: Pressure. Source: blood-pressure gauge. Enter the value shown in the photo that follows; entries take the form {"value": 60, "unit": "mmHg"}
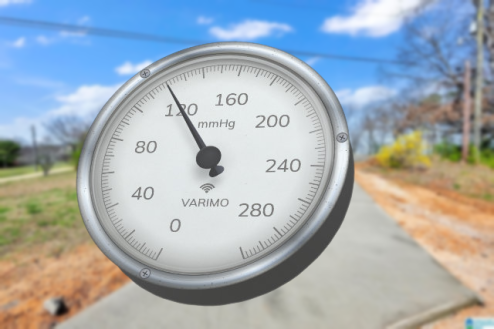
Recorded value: {"value": 120, "unit": "mmHg"}
